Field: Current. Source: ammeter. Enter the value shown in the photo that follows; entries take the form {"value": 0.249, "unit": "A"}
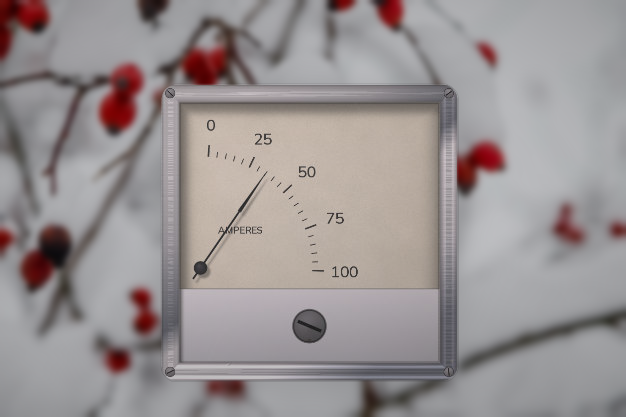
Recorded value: {"value": 35, "unit": "A"}
